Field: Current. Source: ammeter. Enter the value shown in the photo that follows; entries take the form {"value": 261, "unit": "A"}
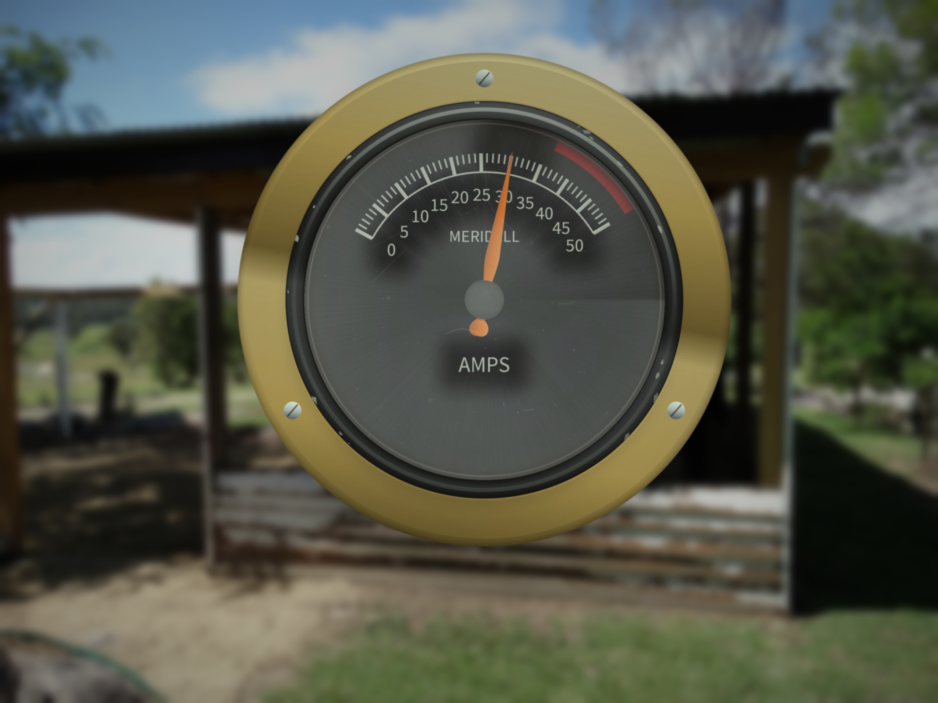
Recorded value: {"value": 30, "unit": "A"}
